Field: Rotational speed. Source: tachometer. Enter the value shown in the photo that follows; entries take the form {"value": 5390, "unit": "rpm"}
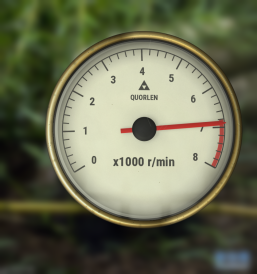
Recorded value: {"value": 6900, "unit": "rpm"}
